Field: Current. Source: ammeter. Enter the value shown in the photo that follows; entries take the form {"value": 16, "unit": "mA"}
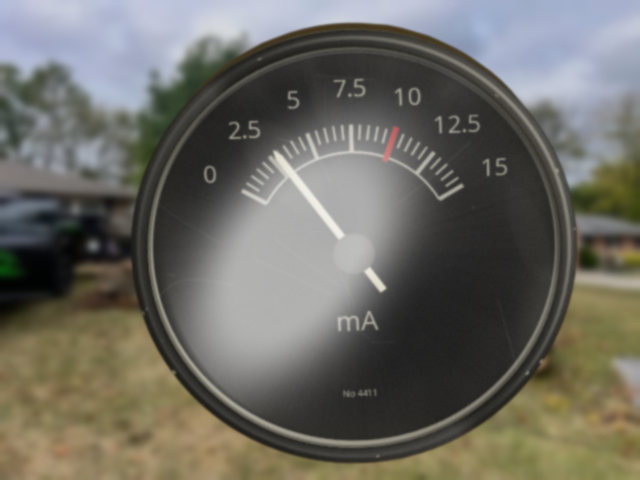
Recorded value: {"value": 3, "unit": "mA"}
